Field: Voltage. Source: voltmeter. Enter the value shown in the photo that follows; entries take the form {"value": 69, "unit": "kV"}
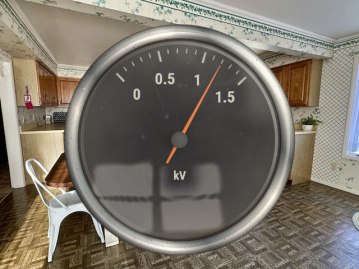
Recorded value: {"value": 1.2, "unit": "kV"}
